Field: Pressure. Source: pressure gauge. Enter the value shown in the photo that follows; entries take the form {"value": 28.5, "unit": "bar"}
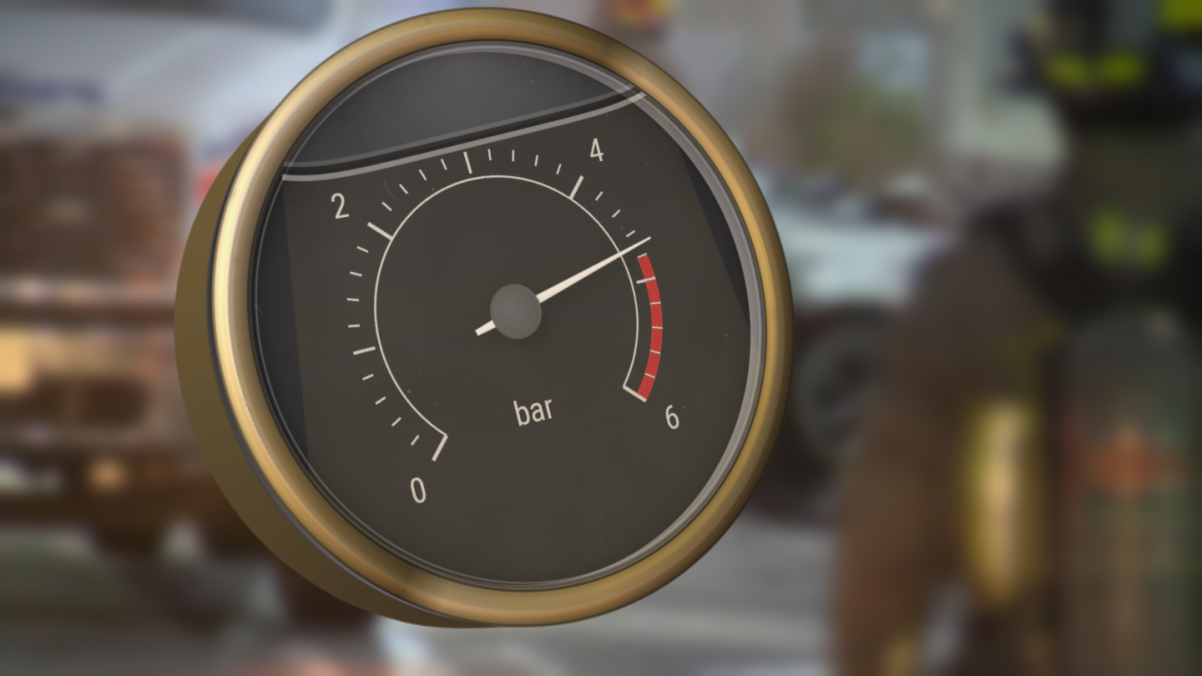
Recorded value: {"value": 4.7, "unit": "bar"}
